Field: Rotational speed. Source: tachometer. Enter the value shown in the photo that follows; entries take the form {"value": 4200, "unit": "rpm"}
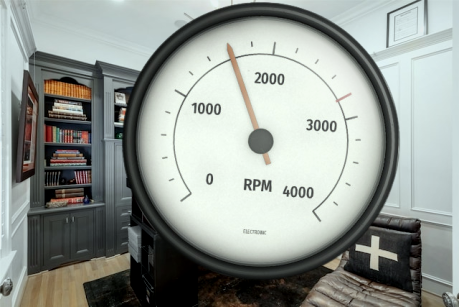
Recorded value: {"value": 1600, "unit": "rpm"}
